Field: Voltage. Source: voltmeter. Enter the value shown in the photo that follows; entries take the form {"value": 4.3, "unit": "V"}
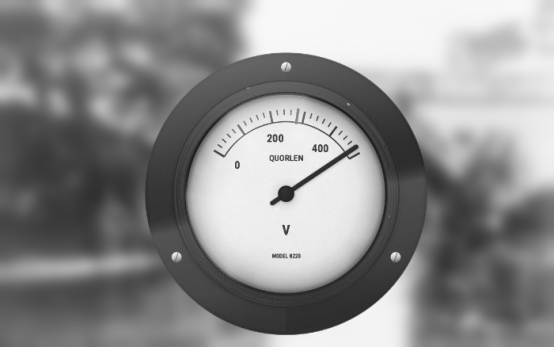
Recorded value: {"value": 480, "unit": "V"}
